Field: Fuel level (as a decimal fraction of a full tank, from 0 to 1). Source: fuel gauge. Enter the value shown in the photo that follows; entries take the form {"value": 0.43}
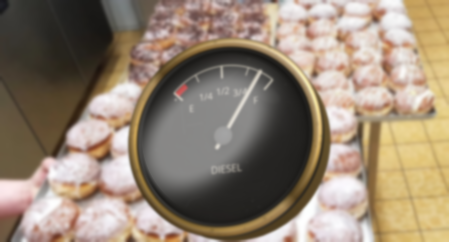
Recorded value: {"value": 0.875}
